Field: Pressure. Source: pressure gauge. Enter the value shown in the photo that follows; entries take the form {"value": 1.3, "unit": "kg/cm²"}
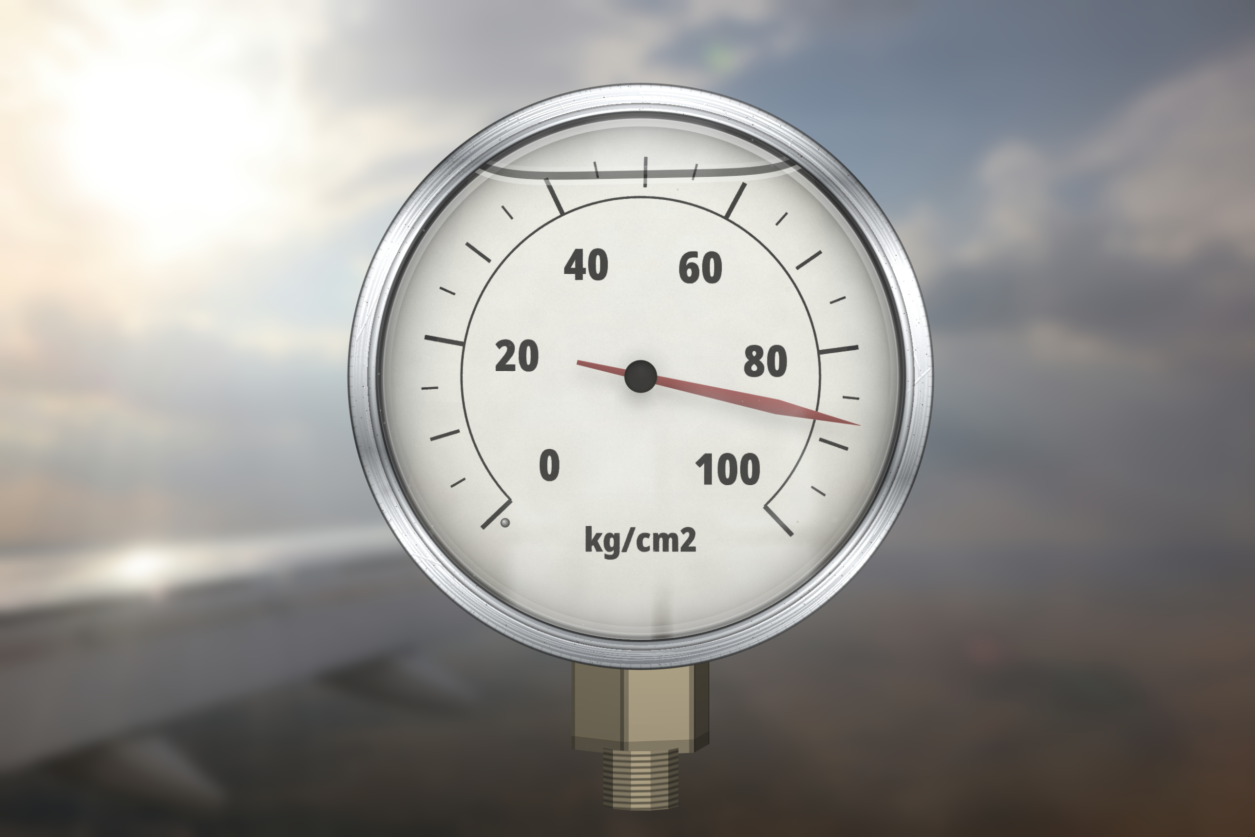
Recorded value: {"value": 87.5, "unit": "kg/cm²"}
